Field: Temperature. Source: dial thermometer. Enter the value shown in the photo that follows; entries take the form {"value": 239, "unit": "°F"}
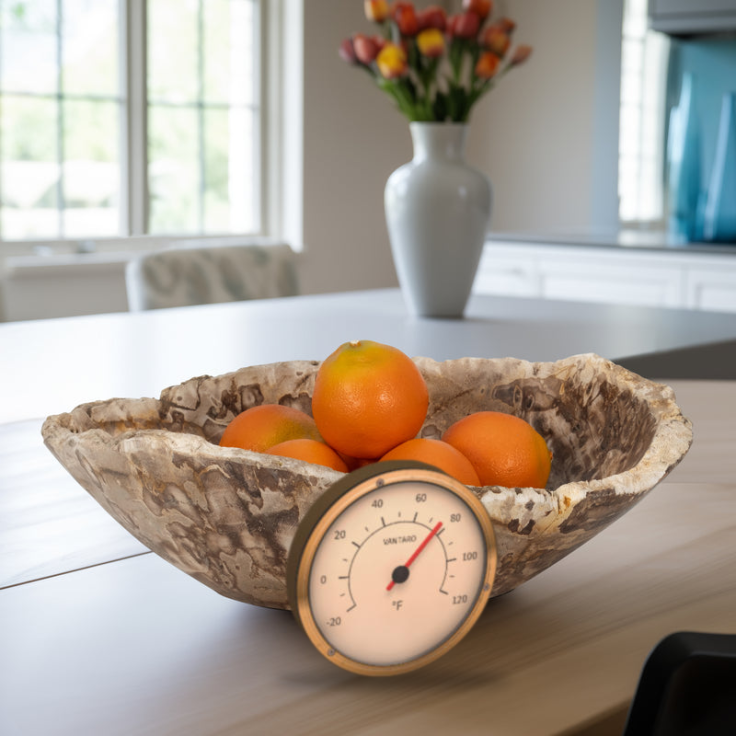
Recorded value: {"value": 75, "unit": "°F"}
